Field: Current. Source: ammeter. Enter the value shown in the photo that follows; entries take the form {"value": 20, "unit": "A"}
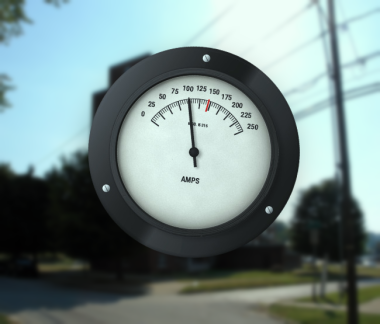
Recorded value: {"value": 100, "unit": "A"}
